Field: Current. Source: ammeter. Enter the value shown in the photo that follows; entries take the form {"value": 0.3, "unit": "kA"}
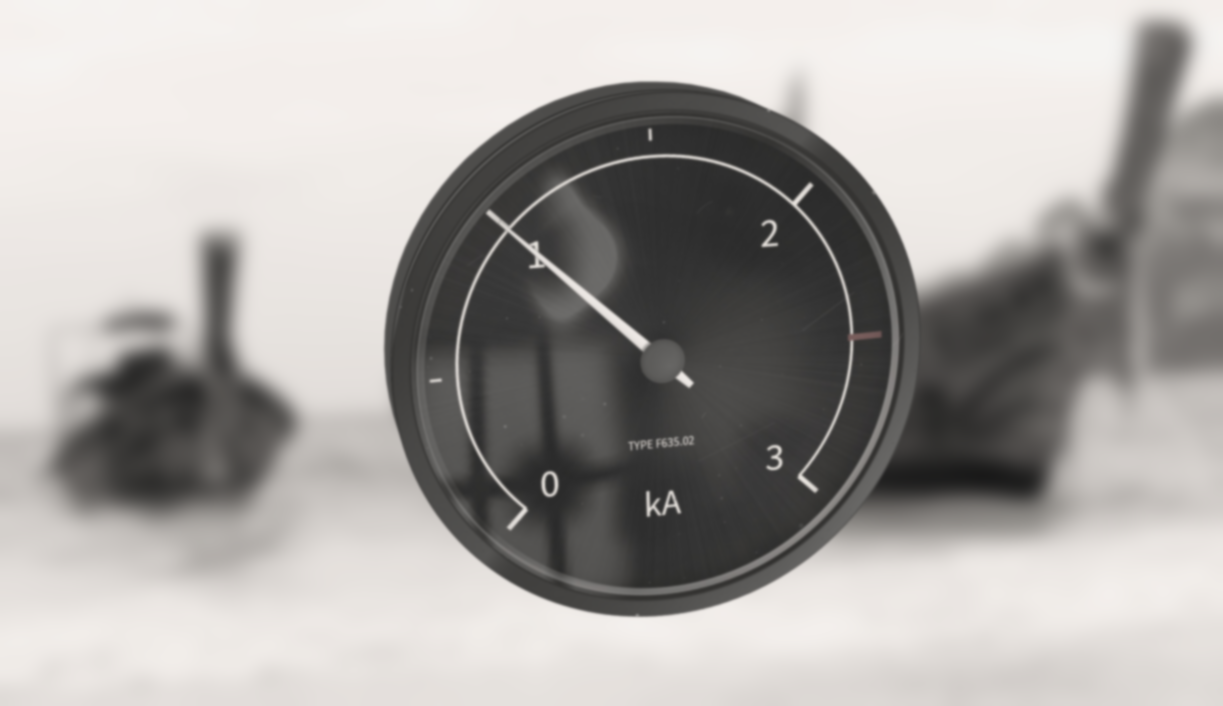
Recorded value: {"value": 1, "unit": "kA"}
